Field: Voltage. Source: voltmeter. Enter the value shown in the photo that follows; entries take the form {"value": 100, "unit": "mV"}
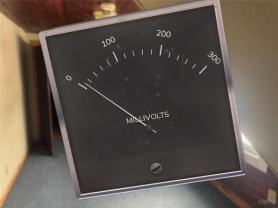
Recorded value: {"value": 10, "unit": "mV"}
